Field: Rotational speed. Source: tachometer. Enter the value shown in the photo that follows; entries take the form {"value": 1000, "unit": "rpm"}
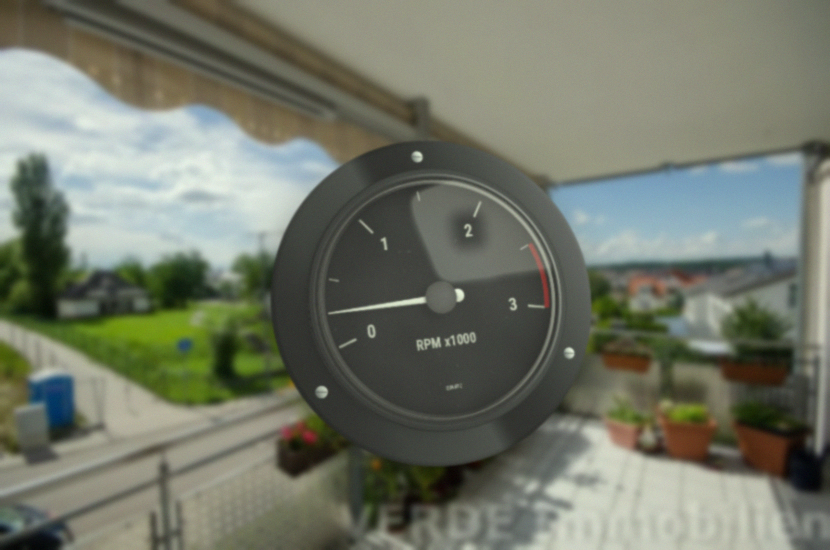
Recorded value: {"value": 250, "unit": "rpm"}
